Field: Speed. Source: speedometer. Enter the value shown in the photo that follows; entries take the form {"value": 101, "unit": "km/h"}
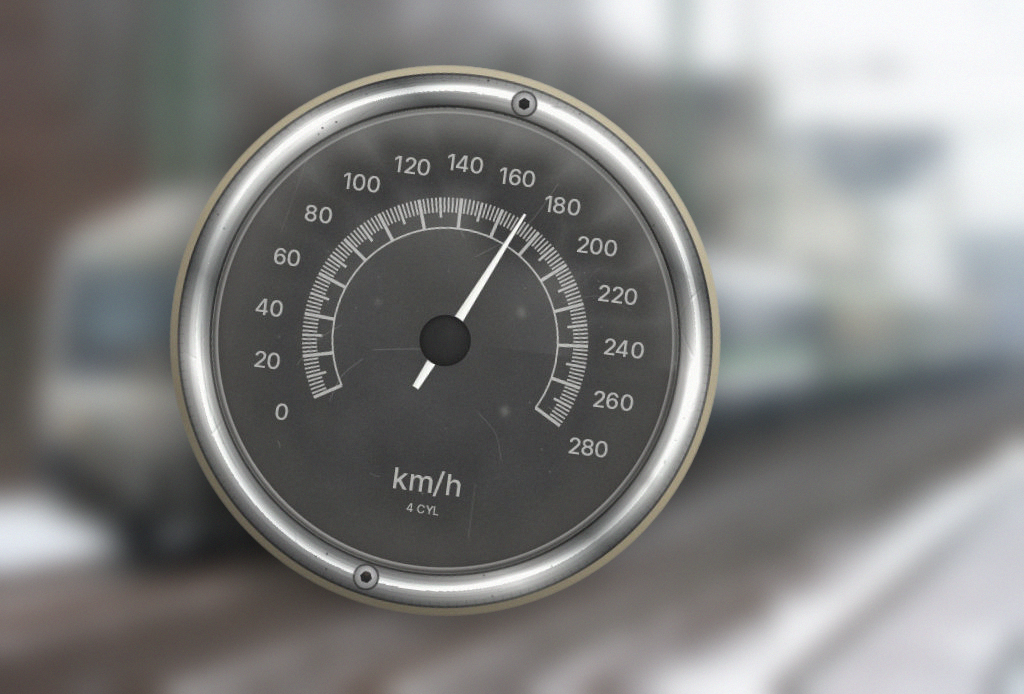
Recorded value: {"value": 170, "unit": "km/h"}
